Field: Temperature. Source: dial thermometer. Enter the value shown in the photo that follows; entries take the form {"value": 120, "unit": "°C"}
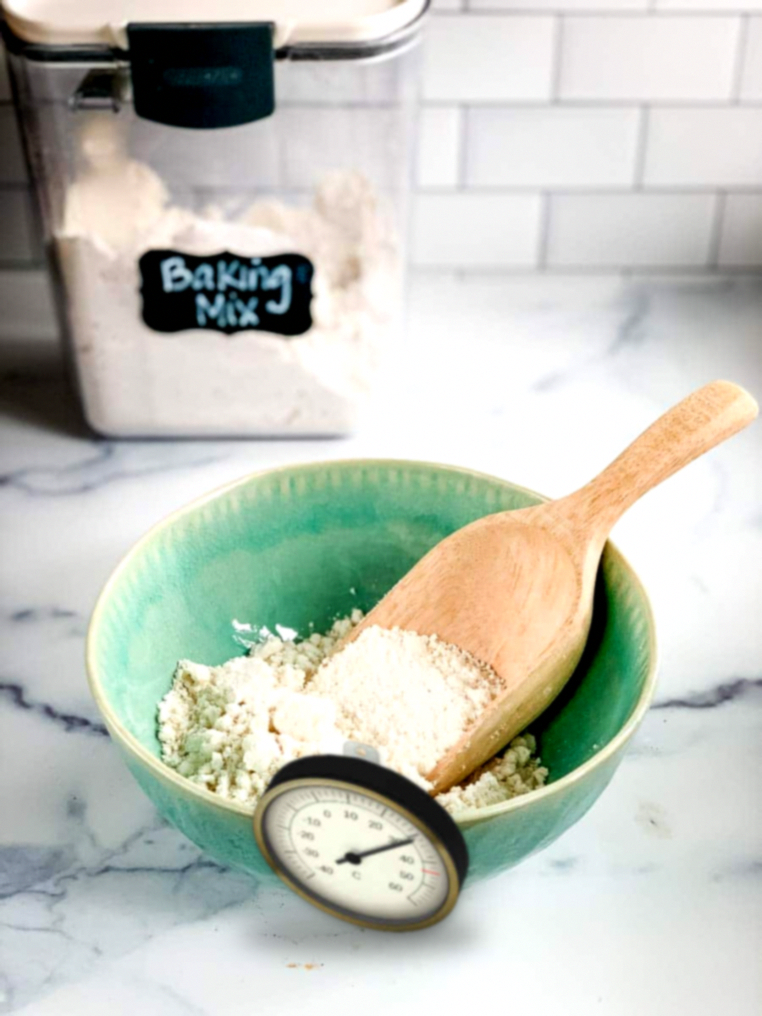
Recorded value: {"value": 30, "unit": "°C"}
